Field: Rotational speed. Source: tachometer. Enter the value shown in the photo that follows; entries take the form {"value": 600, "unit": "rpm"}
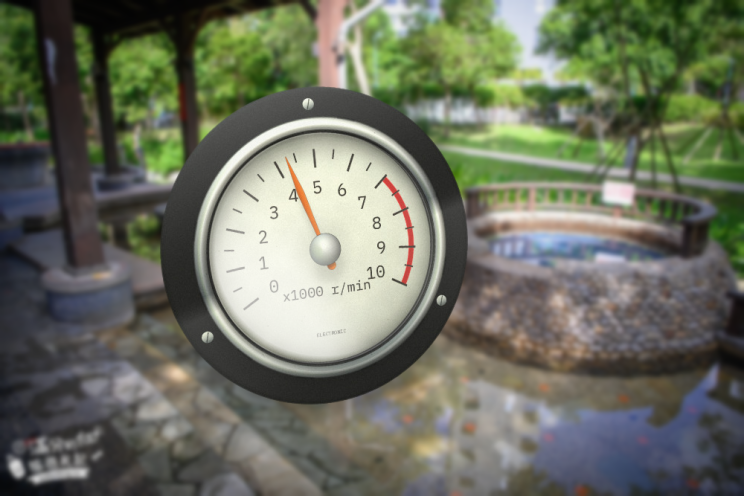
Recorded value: {"value": 4250, "unit": "rpm"}
